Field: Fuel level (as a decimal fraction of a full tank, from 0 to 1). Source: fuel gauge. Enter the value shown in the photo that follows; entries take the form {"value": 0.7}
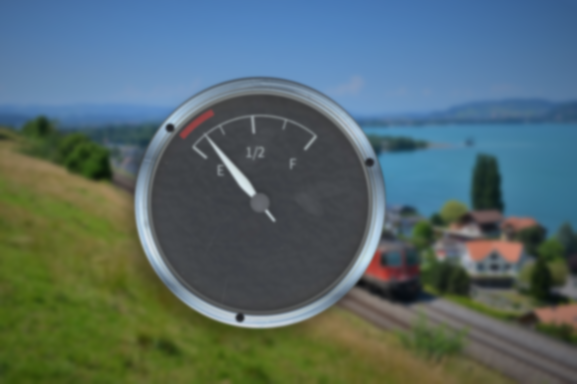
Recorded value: {"value": 0.125}
